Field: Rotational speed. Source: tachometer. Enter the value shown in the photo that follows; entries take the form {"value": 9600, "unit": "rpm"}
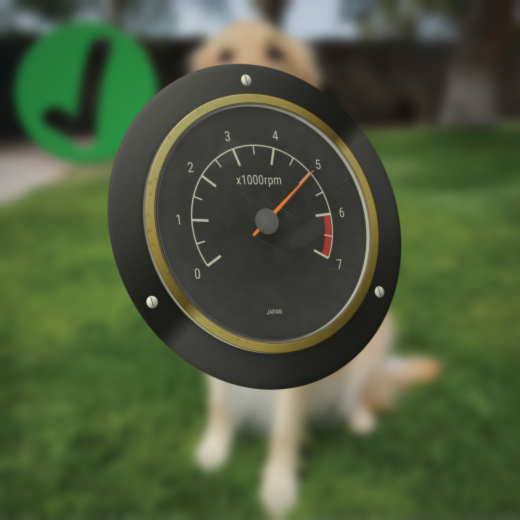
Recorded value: {"value": 5000, "unit": "rpm"}
